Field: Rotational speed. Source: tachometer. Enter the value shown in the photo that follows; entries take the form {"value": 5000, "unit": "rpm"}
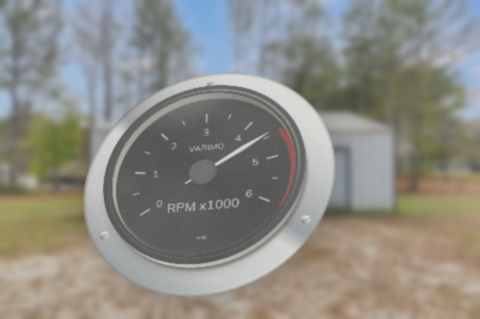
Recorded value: {"value": 4500, "unit": "rpm"}
